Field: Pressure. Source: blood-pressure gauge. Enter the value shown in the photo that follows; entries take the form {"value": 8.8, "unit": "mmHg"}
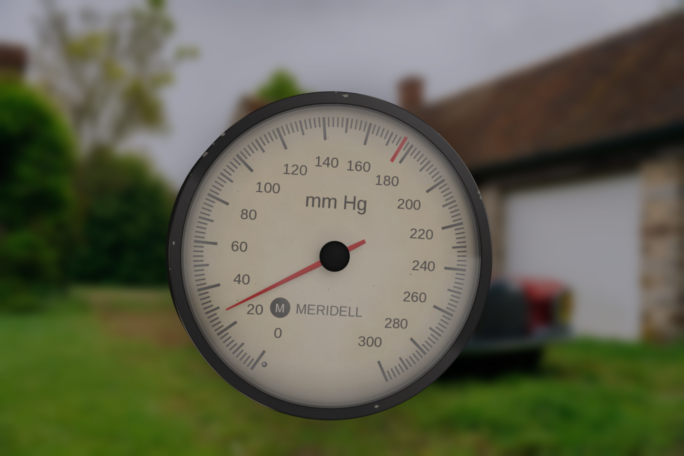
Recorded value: {"value": 28, "unit": "mmHg"}
